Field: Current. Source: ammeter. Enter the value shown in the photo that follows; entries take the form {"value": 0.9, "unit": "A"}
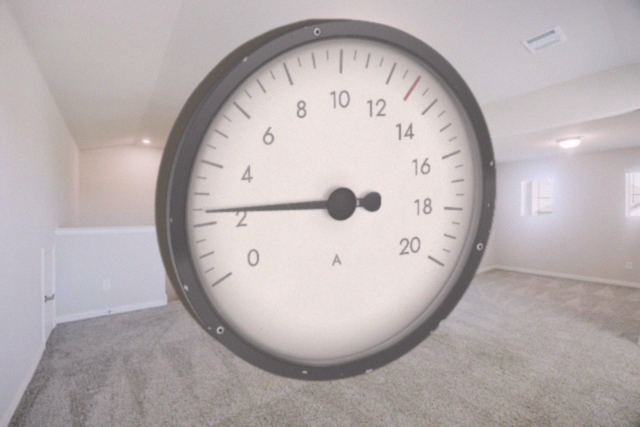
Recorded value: {"value": 2.5, "unit": "A"}
